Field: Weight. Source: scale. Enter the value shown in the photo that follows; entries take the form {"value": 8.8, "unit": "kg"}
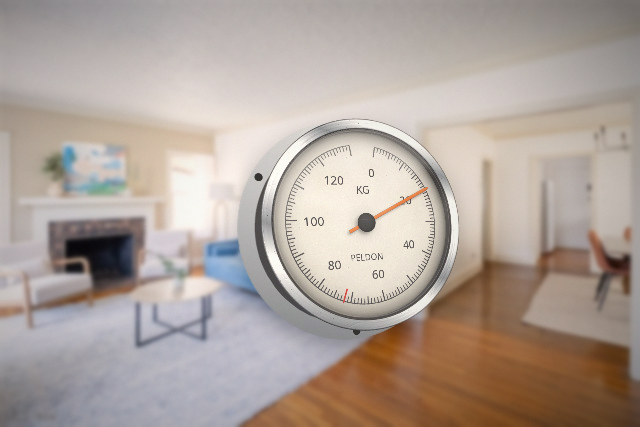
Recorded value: {"value": 20, "unit": "kg"}
